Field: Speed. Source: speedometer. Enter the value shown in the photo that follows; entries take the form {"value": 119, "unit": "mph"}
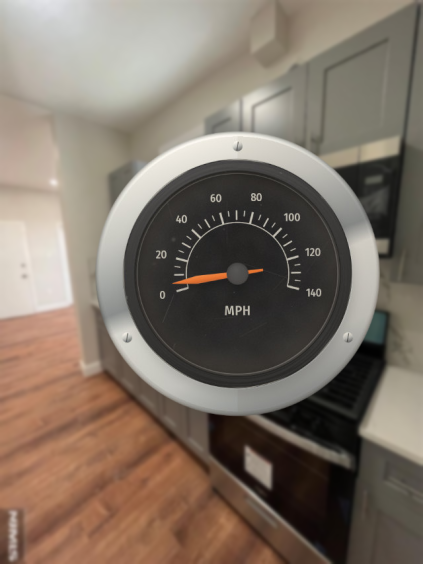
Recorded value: {"value": 5, "unit": "mph"}
